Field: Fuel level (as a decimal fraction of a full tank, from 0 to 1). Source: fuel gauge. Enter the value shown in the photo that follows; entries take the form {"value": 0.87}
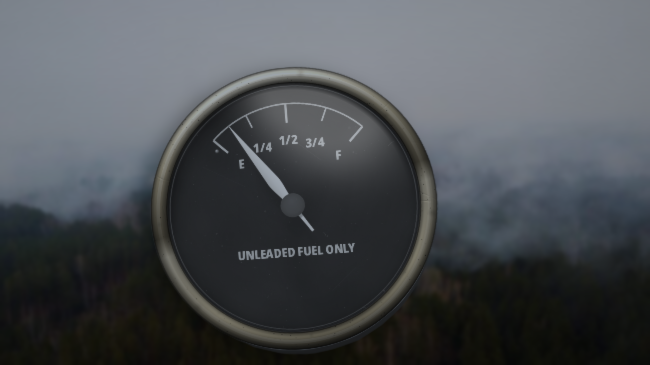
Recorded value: {"value": 0.125}
